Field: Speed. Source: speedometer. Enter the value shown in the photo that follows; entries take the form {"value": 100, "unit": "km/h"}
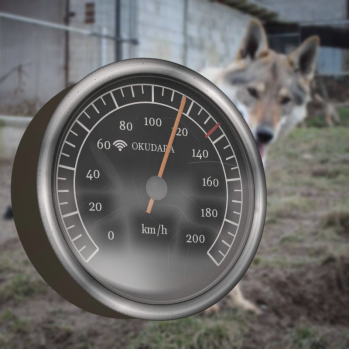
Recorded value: {"value": 115, "unit": "km/h"}
